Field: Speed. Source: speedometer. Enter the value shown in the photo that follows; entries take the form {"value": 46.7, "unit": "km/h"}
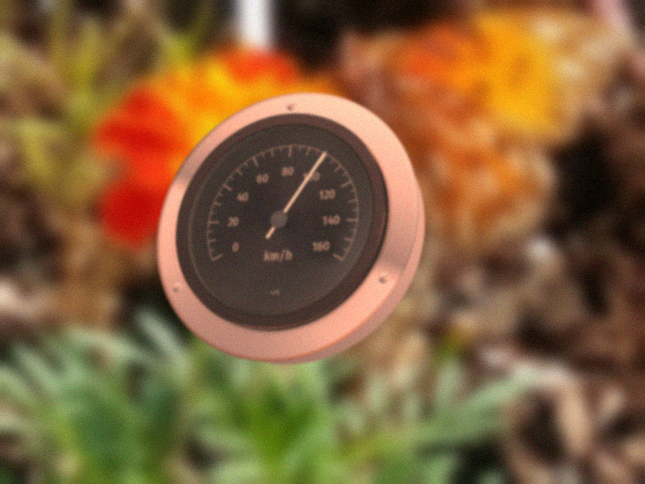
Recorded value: {"value": 100, "unit": "km/h"}
